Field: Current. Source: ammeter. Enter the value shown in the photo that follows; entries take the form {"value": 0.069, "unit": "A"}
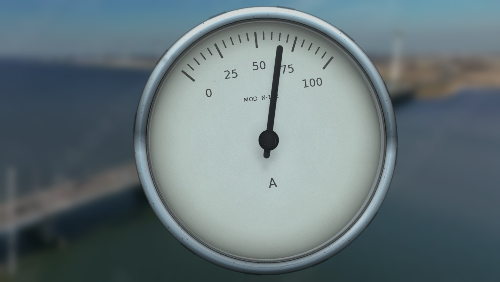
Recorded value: {"value": 65, "unit": "A"}
